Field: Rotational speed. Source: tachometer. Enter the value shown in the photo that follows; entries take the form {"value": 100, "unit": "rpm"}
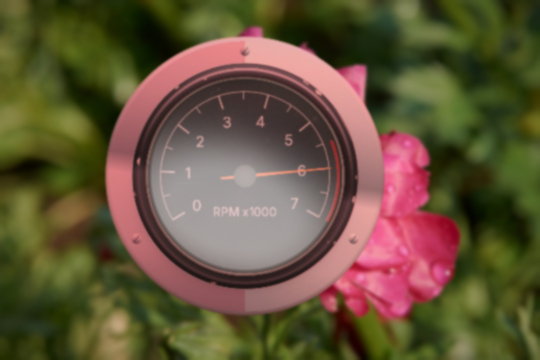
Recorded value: {"value": 6000, "unit": "rpm"}
